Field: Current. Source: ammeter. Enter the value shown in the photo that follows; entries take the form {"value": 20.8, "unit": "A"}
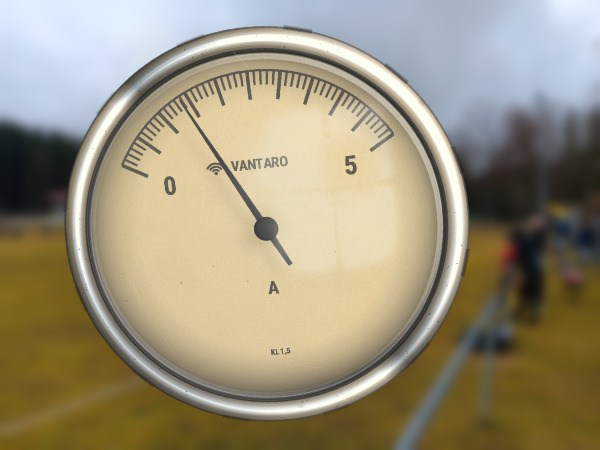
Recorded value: {"value": 1.4, "unit": "A"}
